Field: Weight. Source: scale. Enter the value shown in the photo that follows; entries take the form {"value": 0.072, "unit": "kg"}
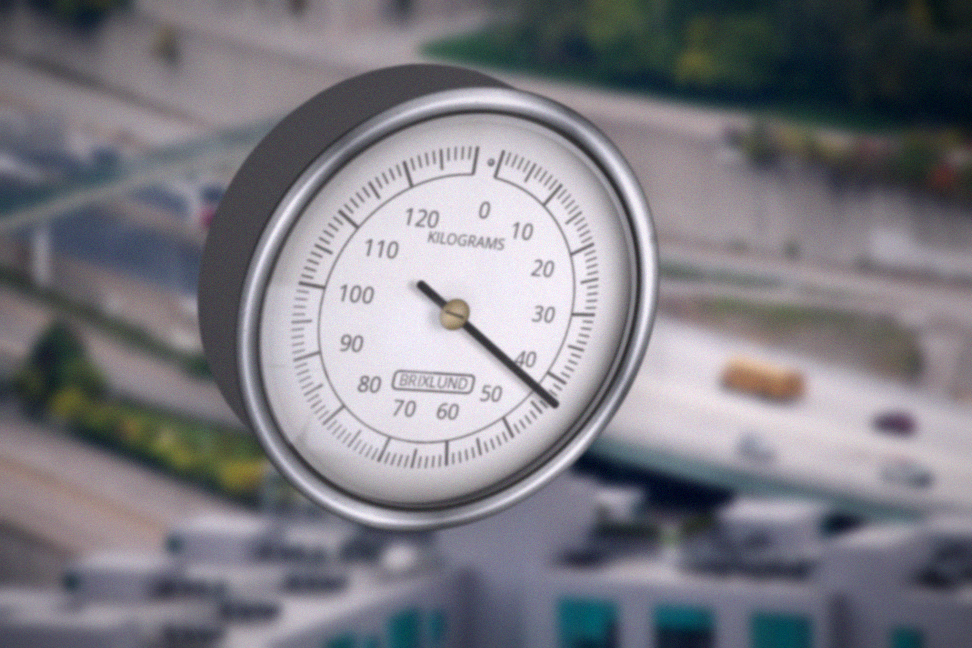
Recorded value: {"value": 43, "unit": "kg"}
